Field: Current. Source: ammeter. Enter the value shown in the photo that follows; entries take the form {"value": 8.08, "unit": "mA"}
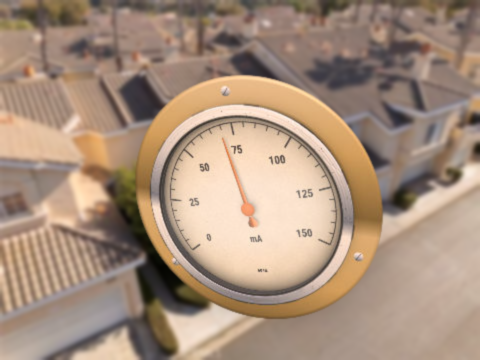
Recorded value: {"value": 70, "unit": "mA"}
